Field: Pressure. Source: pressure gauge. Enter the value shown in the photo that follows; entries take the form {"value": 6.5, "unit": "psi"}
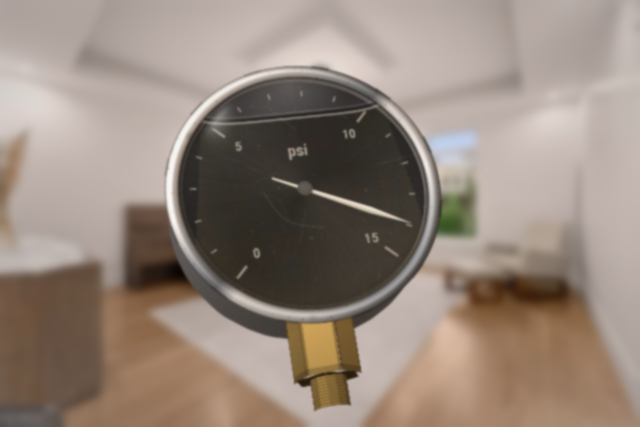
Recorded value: {"value": 14, "unit": "psi"}
